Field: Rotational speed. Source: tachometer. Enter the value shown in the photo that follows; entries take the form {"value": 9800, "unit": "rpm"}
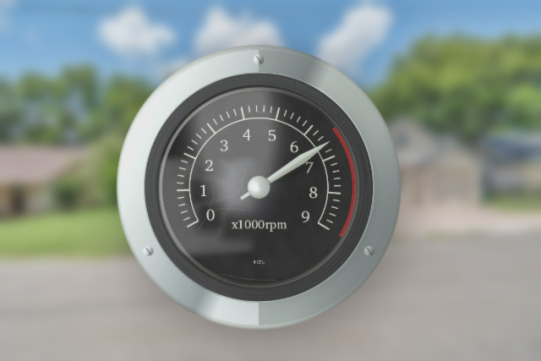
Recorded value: {"value": 6600, "unit": "rpm"}
